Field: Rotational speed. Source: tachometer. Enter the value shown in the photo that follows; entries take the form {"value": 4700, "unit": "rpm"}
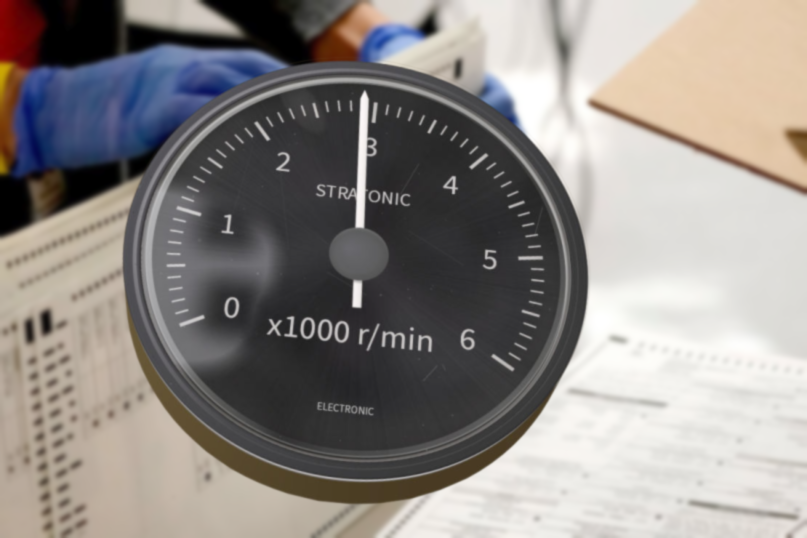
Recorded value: {"value": 2900, "unit": "rpm"}
